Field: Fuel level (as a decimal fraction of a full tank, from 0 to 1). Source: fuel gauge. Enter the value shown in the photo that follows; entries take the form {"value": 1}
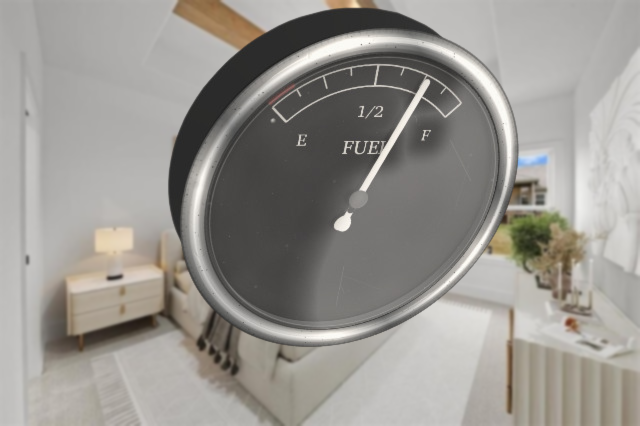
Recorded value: {"value": 0.75}
